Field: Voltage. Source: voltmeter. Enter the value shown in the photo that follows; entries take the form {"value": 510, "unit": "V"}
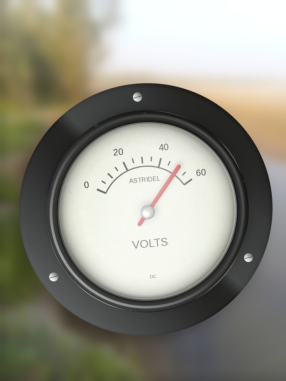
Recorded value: {"value": 50, "unit": "V"}
